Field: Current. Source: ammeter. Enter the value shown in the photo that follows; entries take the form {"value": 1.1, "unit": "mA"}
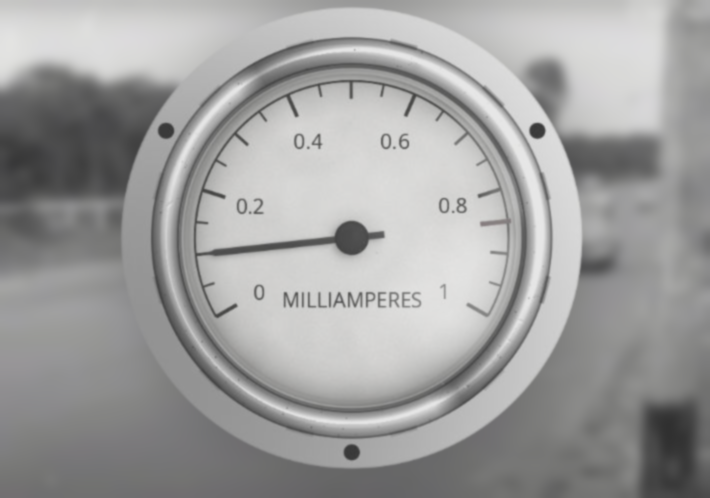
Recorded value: {"value": 0.1, "unit": "mA"}
